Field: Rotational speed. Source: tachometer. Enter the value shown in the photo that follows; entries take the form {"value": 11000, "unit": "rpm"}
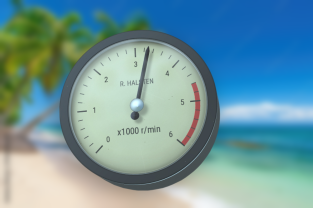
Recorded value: {"value": 3300, "unit": "rpm"}
